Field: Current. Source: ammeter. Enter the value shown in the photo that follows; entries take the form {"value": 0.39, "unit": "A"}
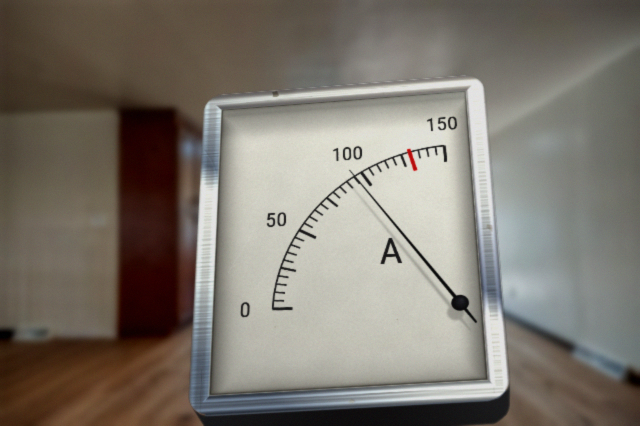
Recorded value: {"value": 95, "unit": "A"}
